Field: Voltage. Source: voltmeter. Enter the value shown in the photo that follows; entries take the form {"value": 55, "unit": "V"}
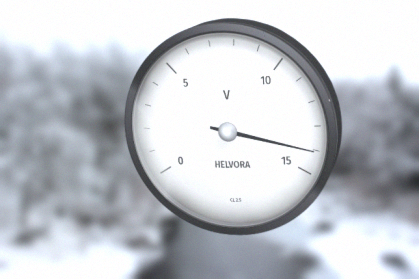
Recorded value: {"value": 14, "unit": "V"}
